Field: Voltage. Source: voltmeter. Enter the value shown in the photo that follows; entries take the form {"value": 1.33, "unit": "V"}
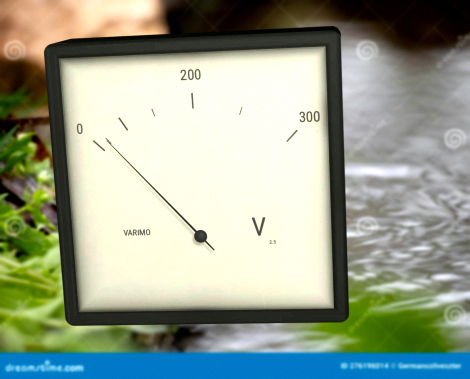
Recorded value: {"value": 50, "unit": "V"}
